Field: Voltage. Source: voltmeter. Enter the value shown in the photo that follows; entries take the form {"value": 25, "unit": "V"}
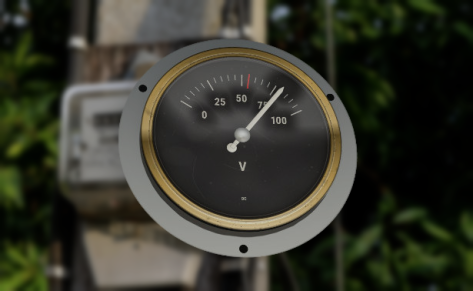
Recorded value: {"value": 80, "unit": "V"}
